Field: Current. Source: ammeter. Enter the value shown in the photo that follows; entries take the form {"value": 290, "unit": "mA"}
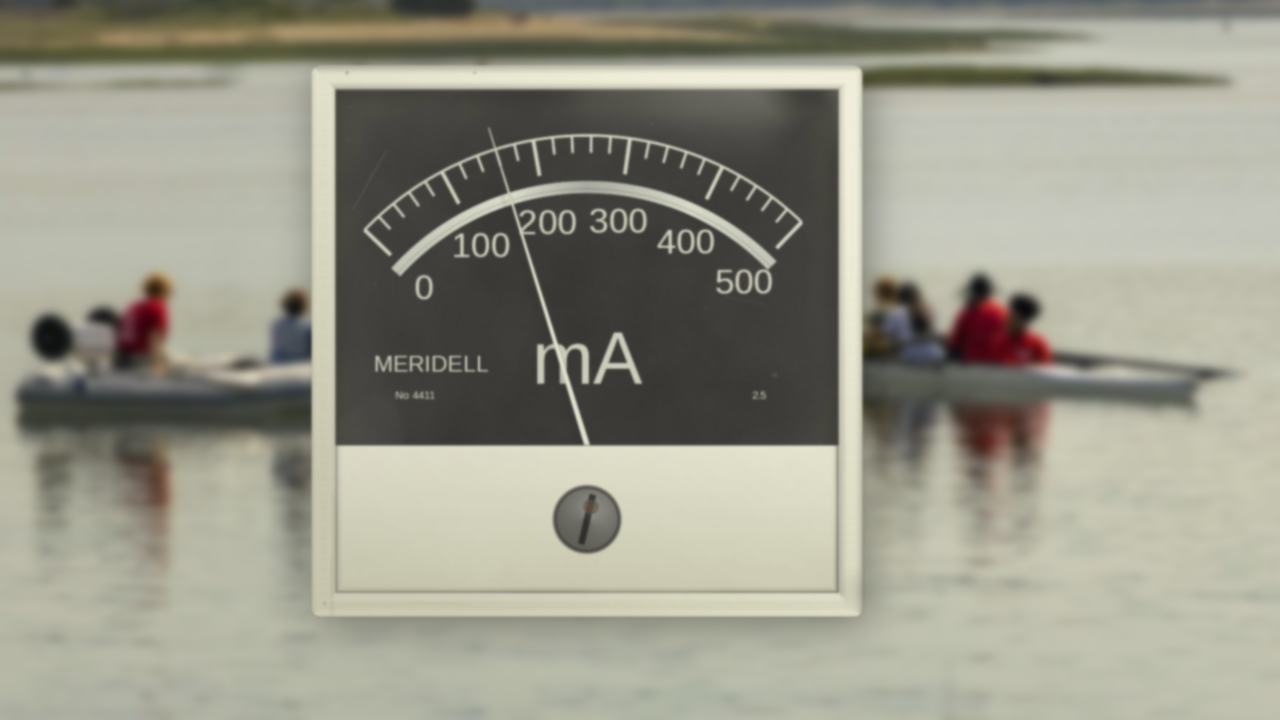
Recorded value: {"value": 160, "unit": "mA"}
